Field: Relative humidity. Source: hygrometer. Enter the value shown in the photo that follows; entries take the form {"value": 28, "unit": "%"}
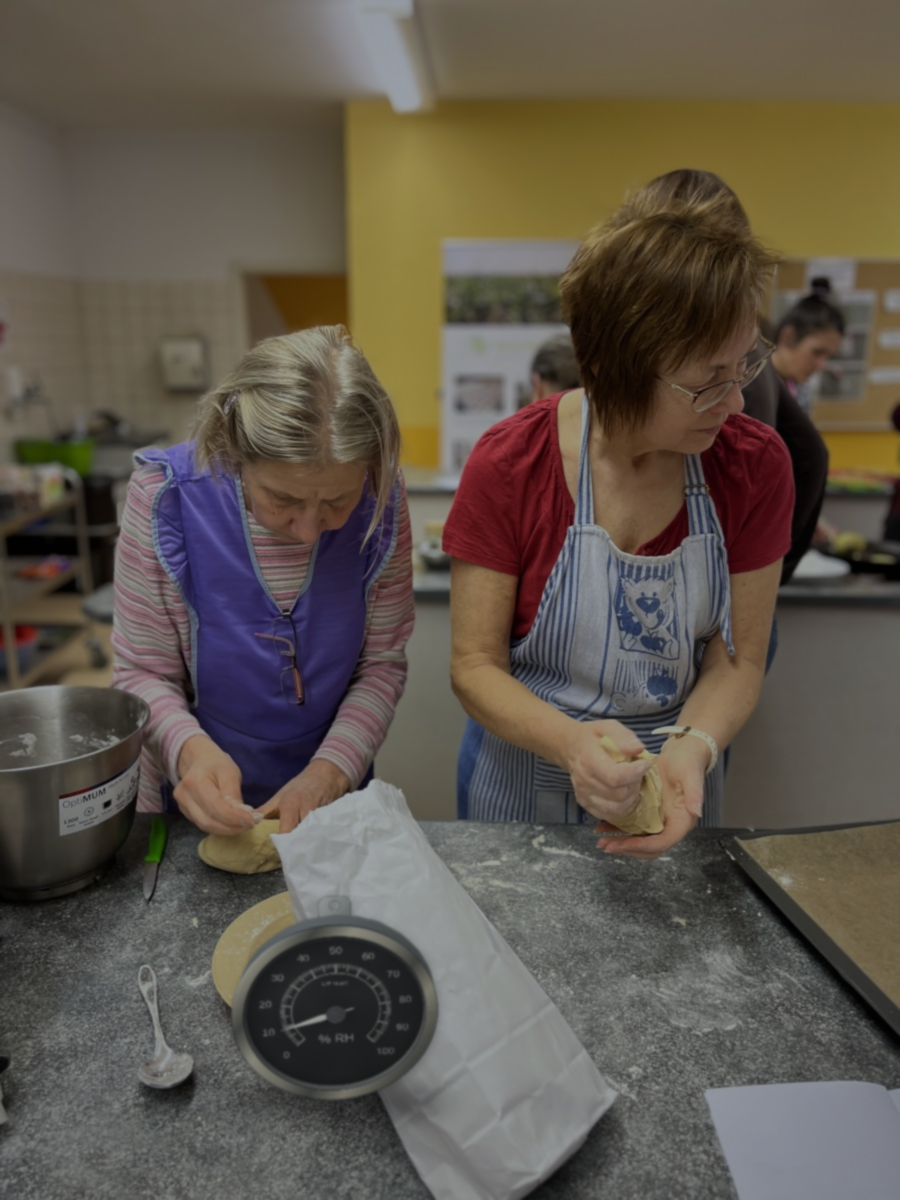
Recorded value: {"value": 10, "unit": "%"}
